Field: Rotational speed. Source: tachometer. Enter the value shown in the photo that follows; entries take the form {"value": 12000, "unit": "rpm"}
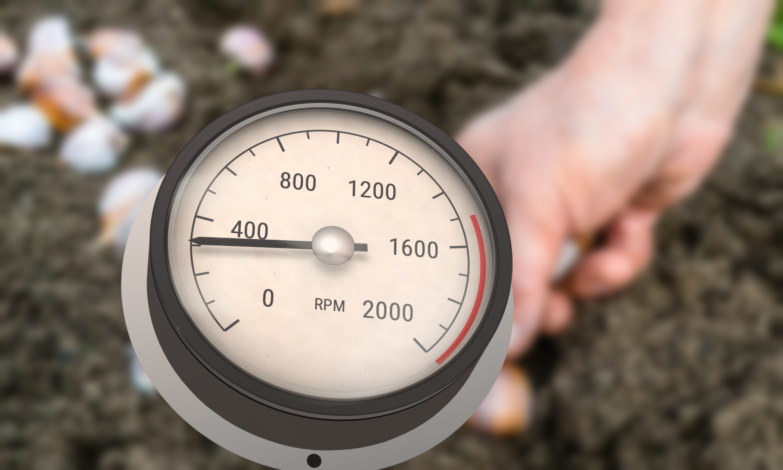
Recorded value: {"value": 300, "unit": "rpm"}
